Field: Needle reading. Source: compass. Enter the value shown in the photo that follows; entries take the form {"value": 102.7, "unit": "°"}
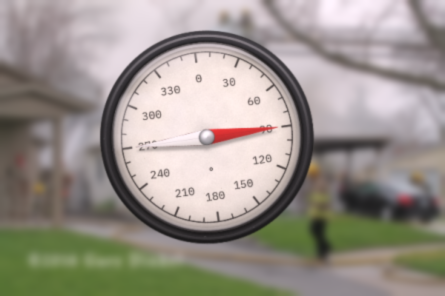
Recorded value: {"value": 90, "unit": "°"}
